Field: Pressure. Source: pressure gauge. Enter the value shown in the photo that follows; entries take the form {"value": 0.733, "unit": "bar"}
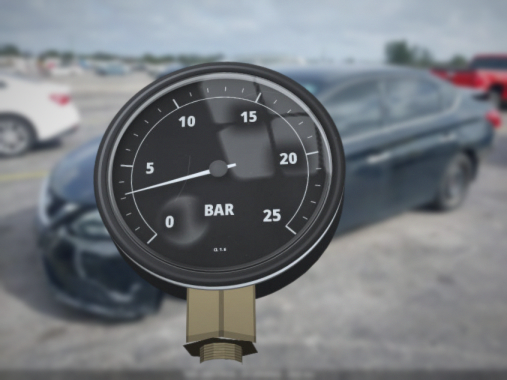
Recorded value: {"value": 3, "unit": "bar"}
